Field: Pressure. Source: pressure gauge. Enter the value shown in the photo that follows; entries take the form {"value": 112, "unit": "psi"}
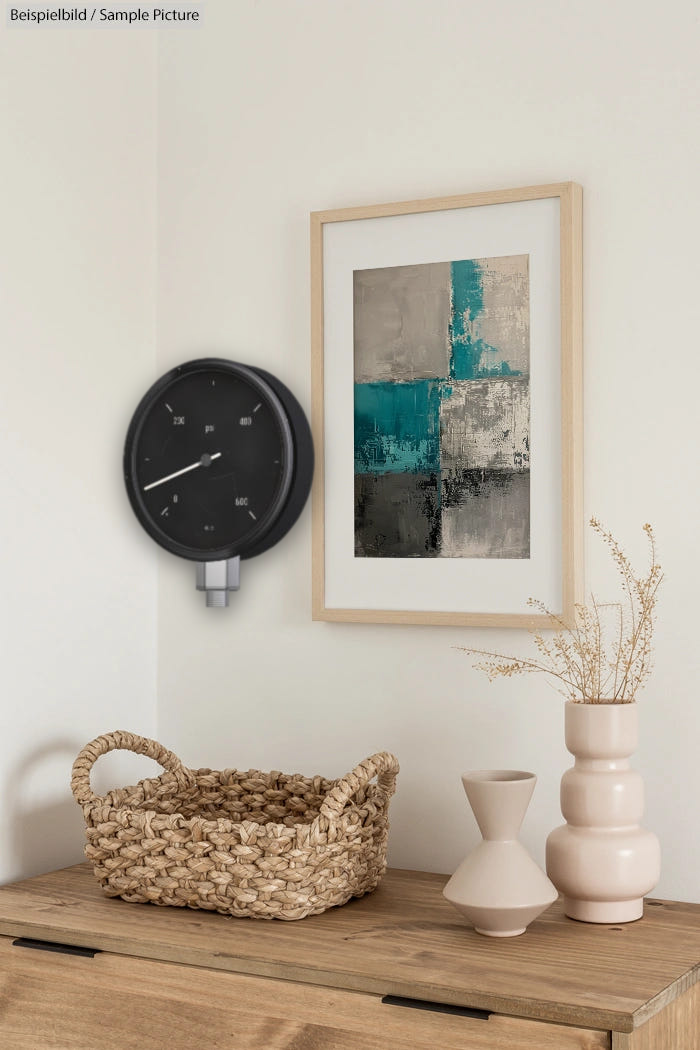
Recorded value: {"value": 50, "unit": "psi"}
